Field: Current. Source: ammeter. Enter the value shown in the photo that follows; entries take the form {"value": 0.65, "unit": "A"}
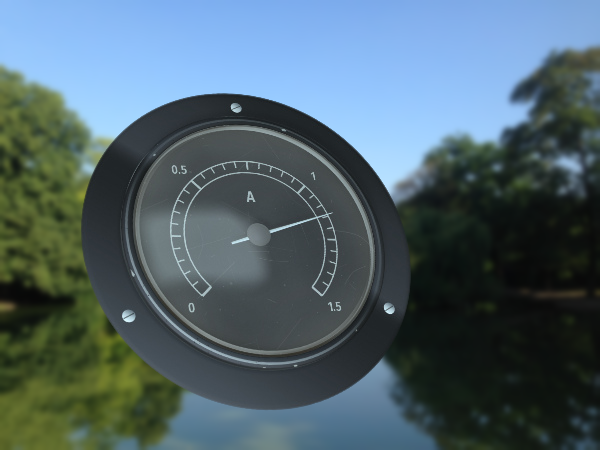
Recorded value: {"value": 1.15, "unit": "A"}
